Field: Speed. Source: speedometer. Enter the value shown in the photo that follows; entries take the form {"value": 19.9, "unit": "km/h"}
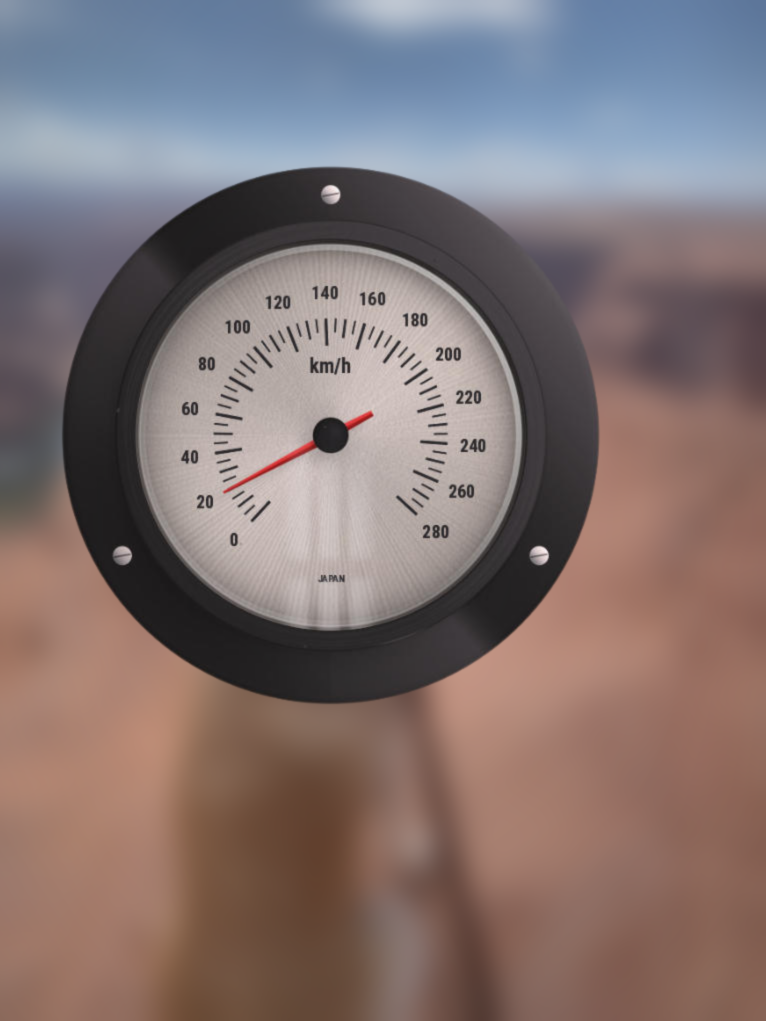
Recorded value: {"value": 20, "unit": "km/h"}
